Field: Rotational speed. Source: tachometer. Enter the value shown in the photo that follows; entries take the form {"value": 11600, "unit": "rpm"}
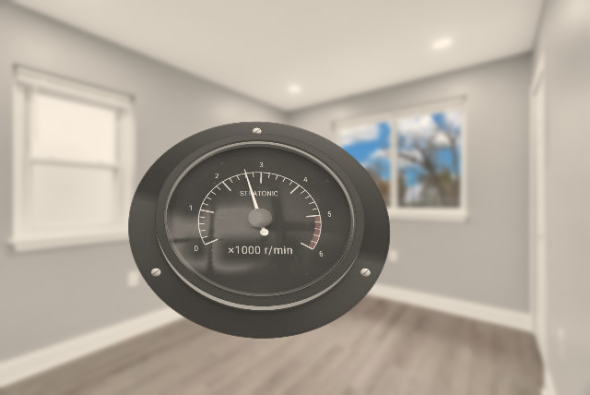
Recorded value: {"value": 2600, "unit": "rpm"}
